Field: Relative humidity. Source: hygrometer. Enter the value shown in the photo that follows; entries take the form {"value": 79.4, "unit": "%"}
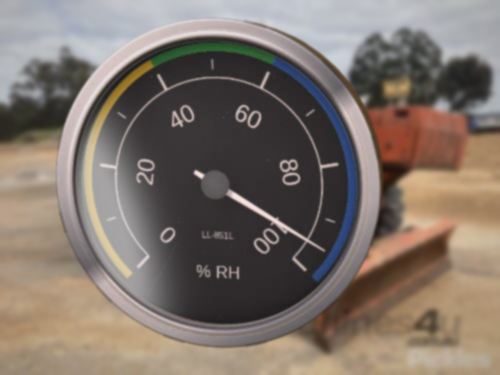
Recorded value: {"value": 95, "unit": "%"}
